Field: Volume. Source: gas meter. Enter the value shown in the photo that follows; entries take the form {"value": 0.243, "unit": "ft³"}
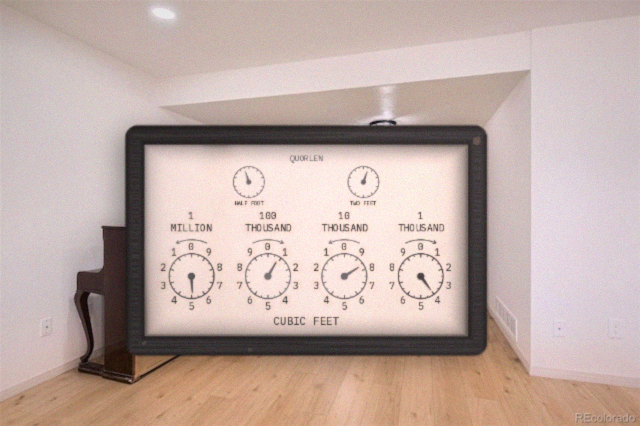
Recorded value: {"value": 508400, "unit": "ft³"}
